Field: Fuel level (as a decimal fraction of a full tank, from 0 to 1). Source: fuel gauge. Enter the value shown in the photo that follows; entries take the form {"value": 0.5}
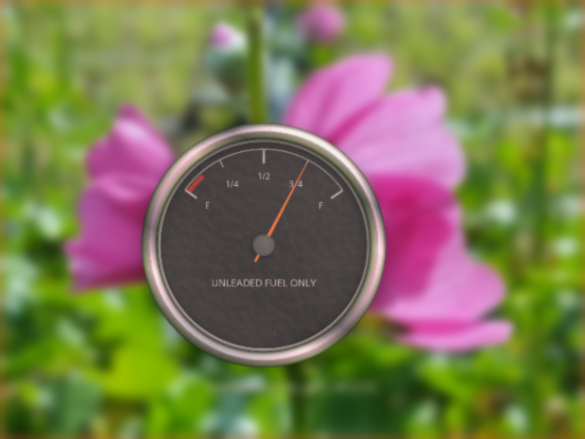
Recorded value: {"value": 0.75}
